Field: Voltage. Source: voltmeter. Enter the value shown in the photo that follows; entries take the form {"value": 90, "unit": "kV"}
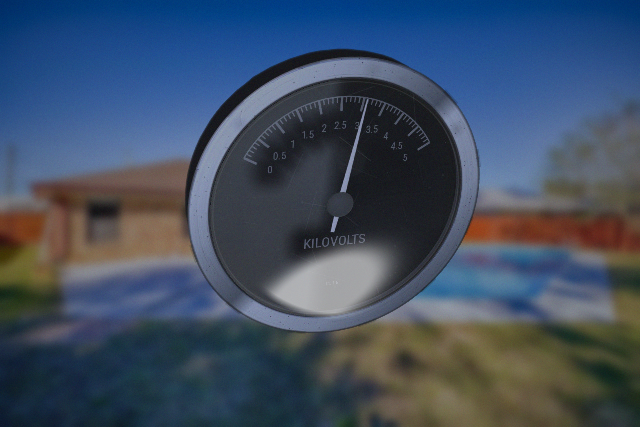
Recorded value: {"value": 3, "unit": "kV"}
